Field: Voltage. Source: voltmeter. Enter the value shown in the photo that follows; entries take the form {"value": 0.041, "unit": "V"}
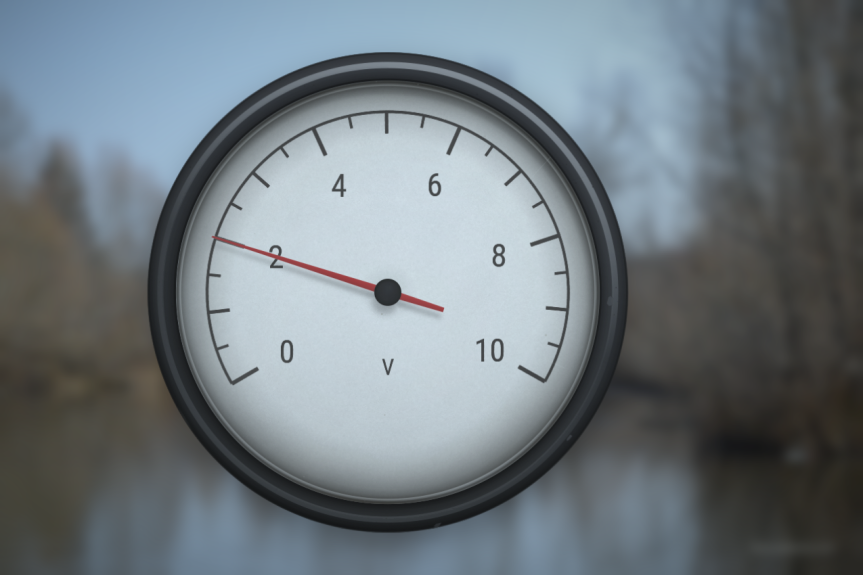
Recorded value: {"value": 2, "unit": "V"}
